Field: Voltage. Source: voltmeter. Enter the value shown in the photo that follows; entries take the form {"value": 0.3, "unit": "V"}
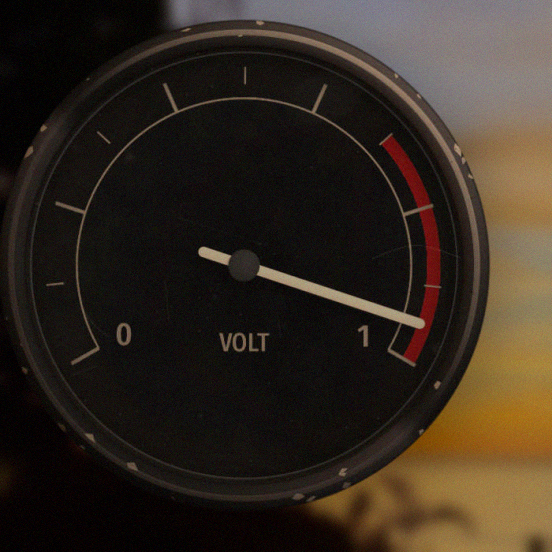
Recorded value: {"value": 0.95, "unit": "V"}
